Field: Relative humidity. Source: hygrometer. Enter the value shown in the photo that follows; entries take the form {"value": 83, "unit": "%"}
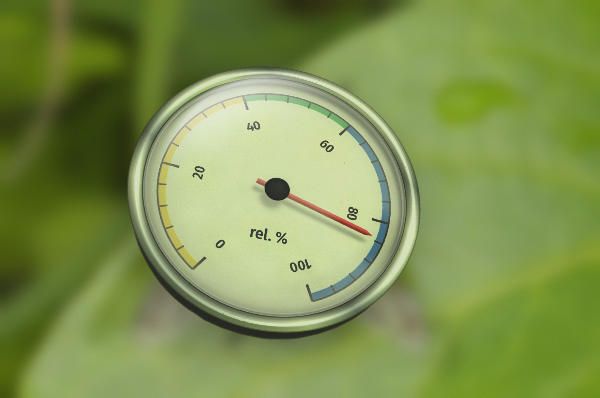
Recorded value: {"value": 84, "unit": "%"}
